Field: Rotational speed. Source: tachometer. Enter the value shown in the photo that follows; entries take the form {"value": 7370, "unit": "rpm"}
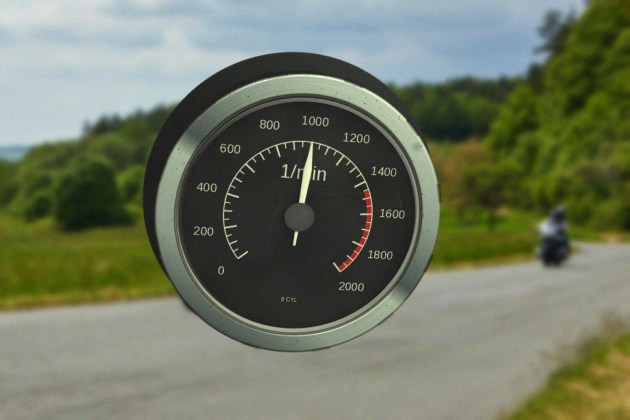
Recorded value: {"value": 1000, "unit": "rpm"}
